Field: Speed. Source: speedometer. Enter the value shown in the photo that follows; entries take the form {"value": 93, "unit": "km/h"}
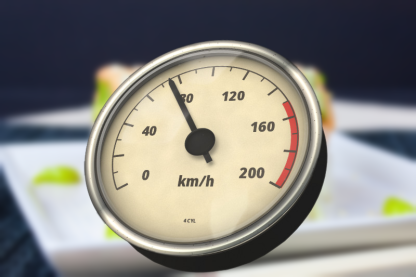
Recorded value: {"value": 75, "unit": "km/h"}
